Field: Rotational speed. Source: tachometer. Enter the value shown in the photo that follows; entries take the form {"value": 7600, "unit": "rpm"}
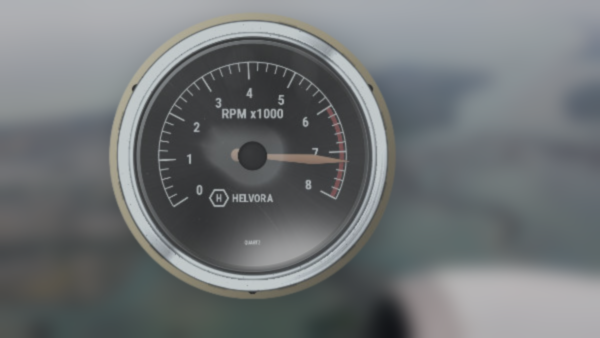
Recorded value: {"value": 7200, "unit": "rpm"}
